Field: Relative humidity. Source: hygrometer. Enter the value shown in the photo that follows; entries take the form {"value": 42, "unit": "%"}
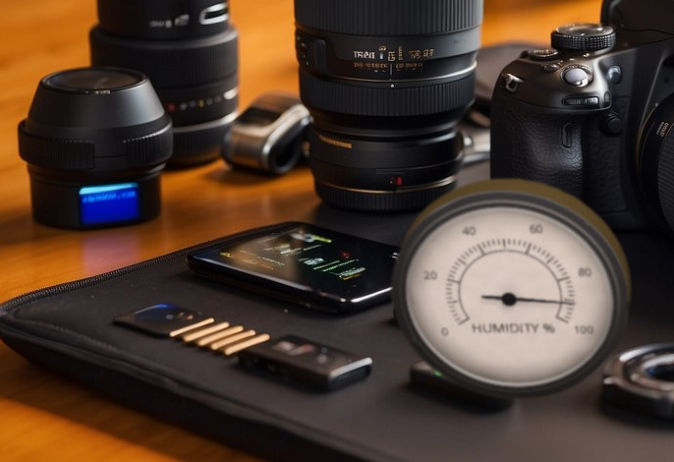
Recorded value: {"value": 90, "unit": "%"}
